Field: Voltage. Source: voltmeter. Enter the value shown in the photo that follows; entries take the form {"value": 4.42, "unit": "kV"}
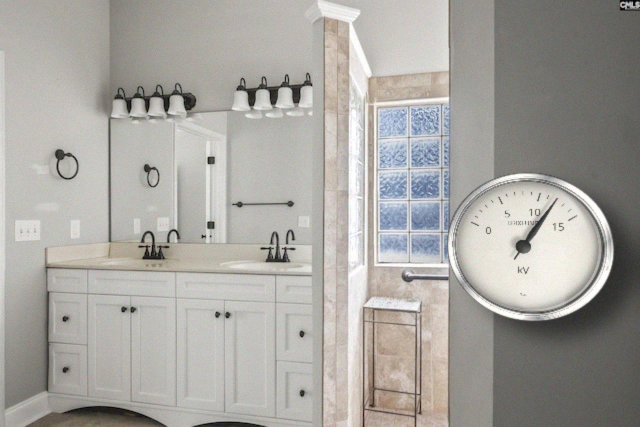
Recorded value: {"value": 12, "unit": "kV"}
